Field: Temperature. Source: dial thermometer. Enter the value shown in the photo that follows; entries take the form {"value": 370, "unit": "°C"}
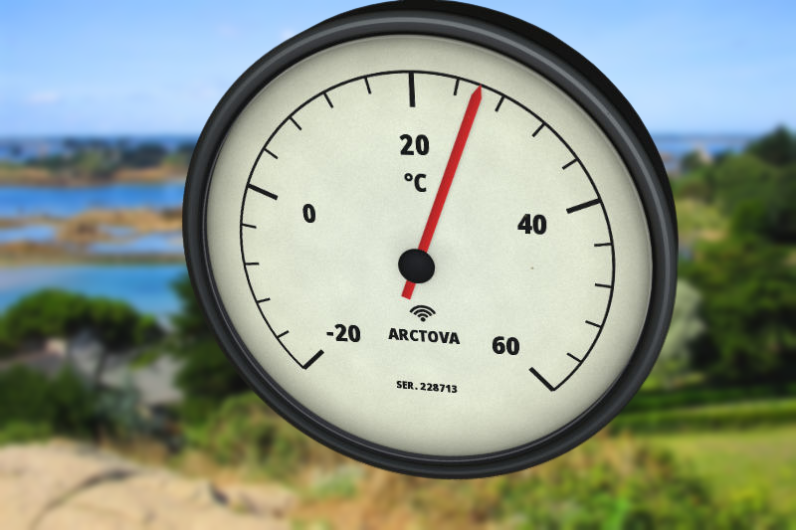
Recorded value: {"value": 26, "unit": "°C"}
